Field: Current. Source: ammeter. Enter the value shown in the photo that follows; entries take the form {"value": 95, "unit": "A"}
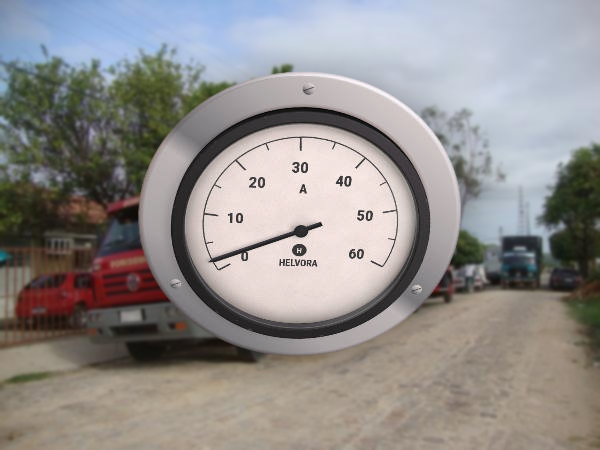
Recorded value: {"value": 2.5, "unit": "A"}
